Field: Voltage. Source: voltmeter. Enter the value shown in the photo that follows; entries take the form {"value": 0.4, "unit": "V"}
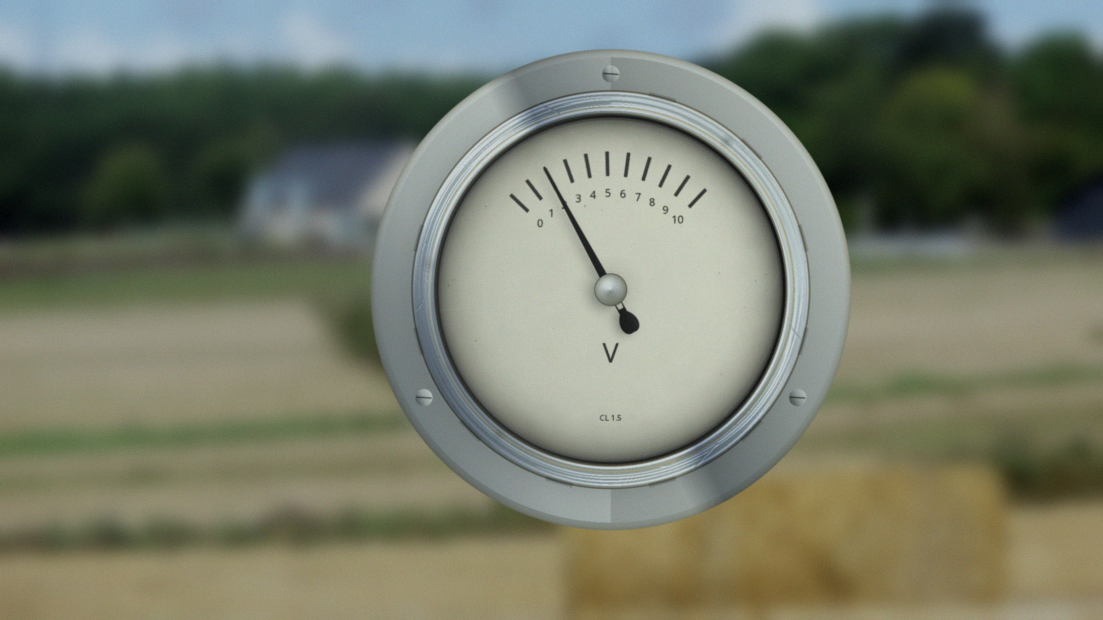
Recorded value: {"value": 2, "unit": "V"}
